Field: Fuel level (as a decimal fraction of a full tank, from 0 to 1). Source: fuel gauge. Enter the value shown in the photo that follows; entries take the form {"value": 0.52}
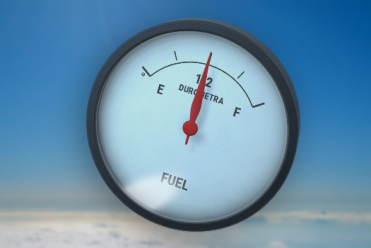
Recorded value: {"value": 0.5}
